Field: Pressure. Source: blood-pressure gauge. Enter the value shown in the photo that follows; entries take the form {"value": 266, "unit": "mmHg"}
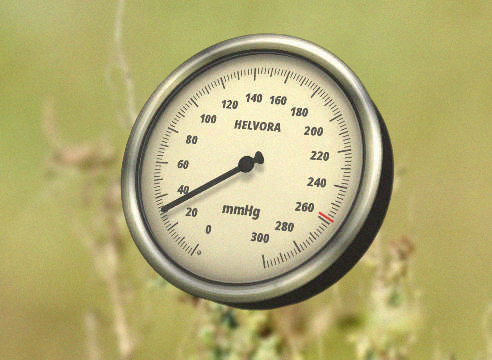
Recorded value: {"value": 30, "unit": "mmHg"}
